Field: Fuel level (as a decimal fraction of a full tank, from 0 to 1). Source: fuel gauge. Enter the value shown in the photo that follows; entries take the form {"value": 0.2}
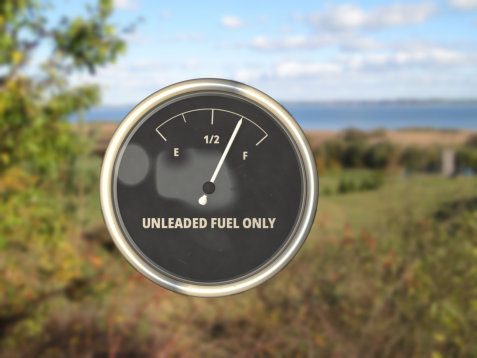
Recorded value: {"value": 0.75}
